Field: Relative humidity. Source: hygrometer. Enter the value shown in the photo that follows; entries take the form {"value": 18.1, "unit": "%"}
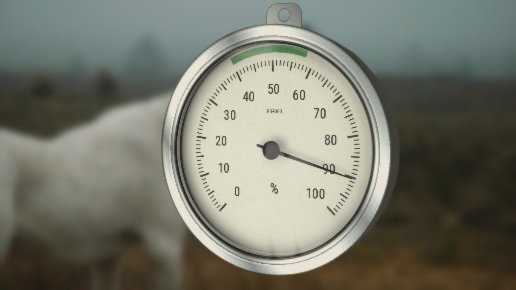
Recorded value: {"value": 90, "unit": "%"}
